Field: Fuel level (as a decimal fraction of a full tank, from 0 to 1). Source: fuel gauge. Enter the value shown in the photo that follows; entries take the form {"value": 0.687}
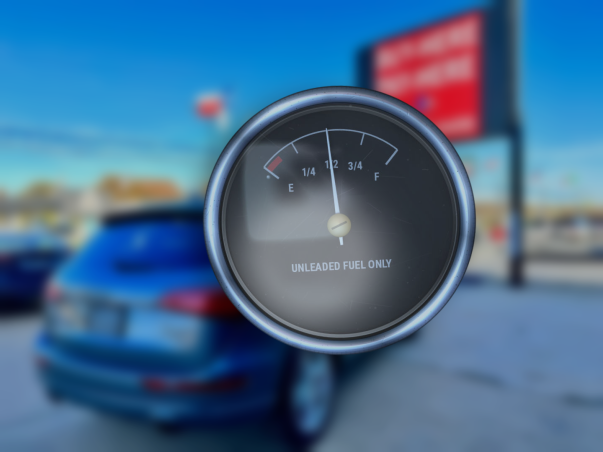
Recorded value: {"value": 0.5}
